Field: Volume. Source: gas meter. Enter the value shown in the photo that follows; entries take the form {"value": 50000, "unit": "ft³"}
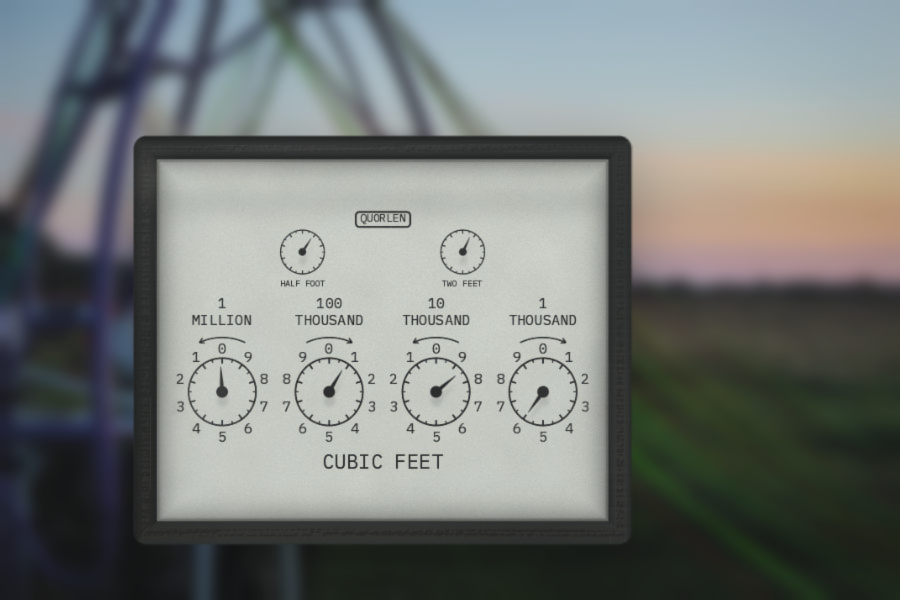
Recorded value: {"value": 8600, "unit": "ft³"}
